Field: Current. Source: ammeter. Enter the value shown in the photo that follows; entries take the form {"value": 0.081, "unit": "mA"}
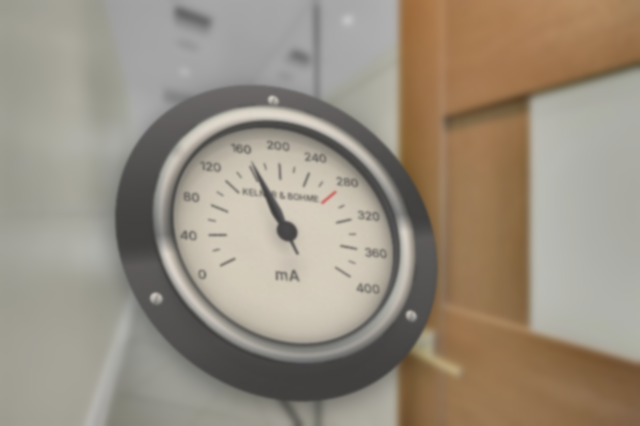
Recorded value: {"value": 160, "unit": "mA"}
